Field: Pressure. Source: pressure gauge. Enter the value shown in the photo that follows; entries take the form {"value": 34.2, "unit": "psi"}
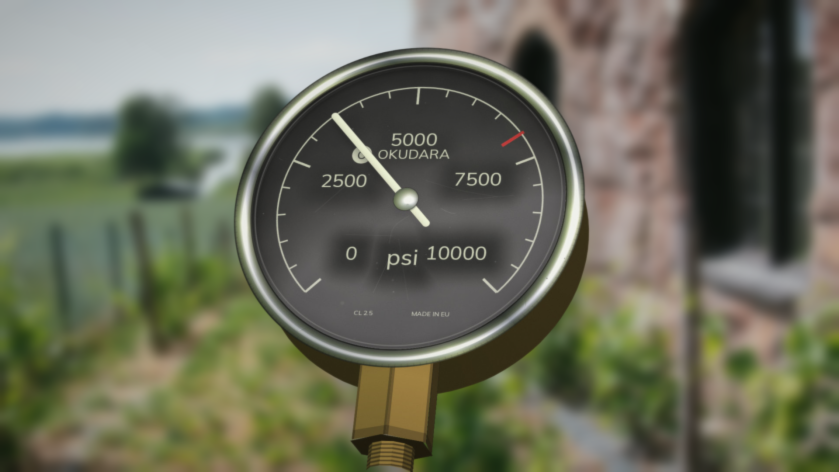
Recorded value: {"value": 3500, "unit": "psi"}
